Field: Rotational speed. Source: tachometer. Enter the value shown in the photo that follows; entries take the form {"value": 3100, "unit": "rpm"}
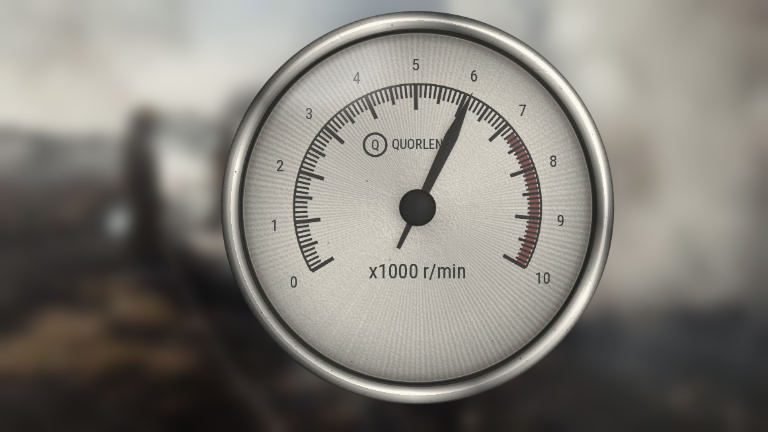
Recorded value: {"value": 6100, "unit": "rpm"}
